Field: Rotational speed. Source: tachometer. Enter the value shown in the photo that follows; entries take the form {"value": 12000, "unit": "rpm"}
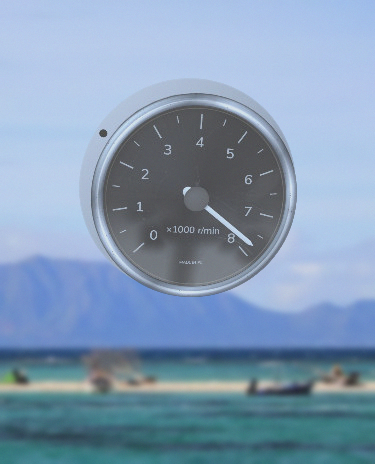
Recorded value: {"value": 7750, "unit": "rpm"}
